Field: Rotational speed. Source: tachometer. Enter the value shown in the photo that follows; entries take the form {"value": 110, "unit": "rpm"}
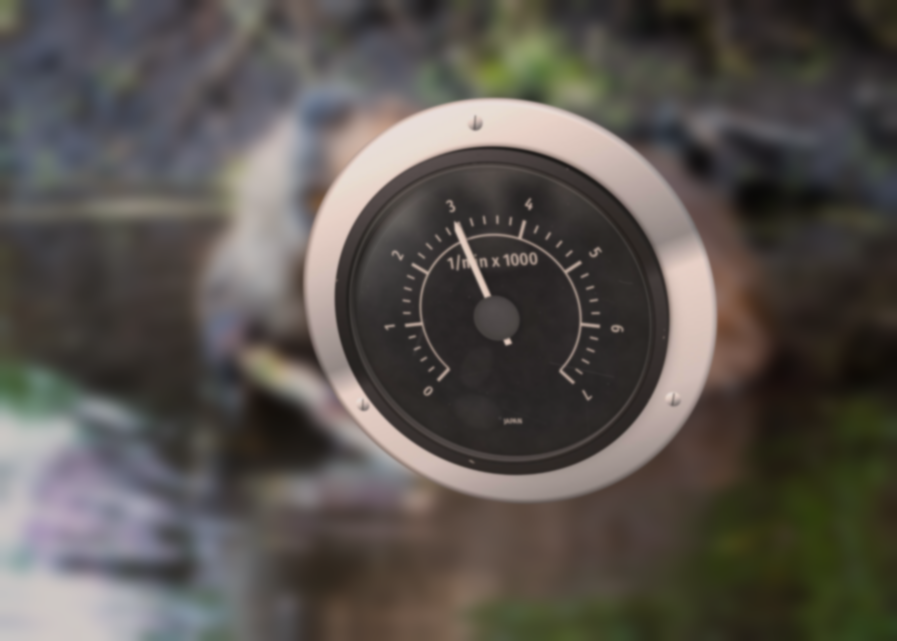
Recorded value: {"value": 3000, "unit": "rpm"}
